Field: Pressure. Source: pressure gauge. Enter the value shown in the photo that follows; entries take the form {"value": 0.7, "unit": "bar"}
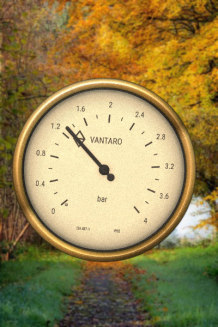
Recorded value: {"value": 1.3, "unit": "bar"}
